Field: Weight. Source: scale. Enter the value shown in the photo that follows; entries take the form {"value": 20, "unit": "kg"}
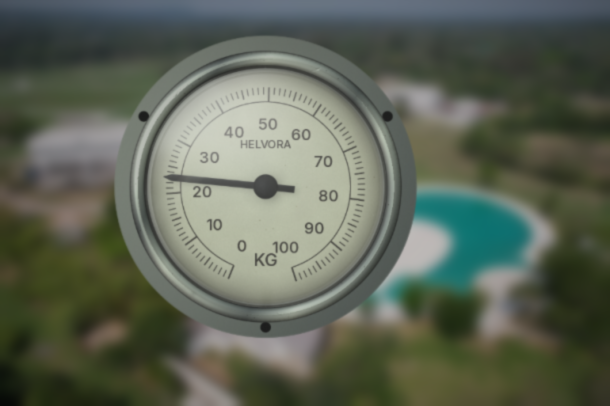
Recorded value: {"value": 23, "unit": "kg"}
